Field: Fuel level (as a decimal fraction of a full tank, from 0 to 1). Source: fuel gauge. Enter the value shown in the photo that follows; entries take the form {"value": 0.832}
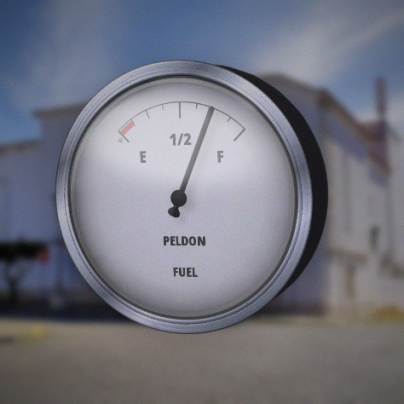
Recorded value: {"value": 0.75}
